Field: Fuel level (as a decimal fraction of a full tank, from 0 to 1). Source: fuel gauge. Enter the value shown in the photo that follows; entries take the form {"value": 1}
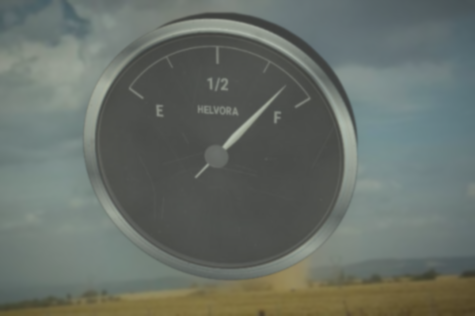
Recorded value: {"value": 0.875}
